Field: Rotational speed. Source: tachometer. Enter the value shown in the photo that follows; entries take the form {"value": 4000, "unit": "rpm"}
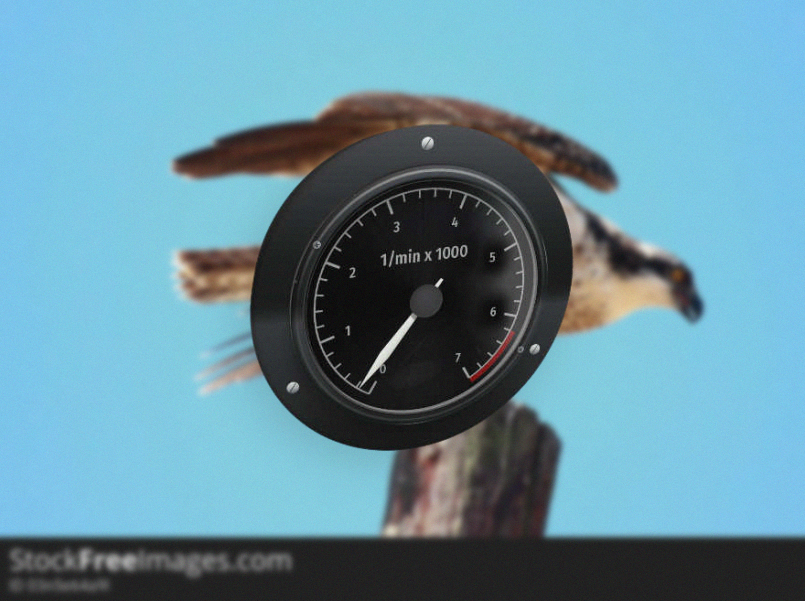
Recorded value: {"value": 200, "unit": "rpm"}
